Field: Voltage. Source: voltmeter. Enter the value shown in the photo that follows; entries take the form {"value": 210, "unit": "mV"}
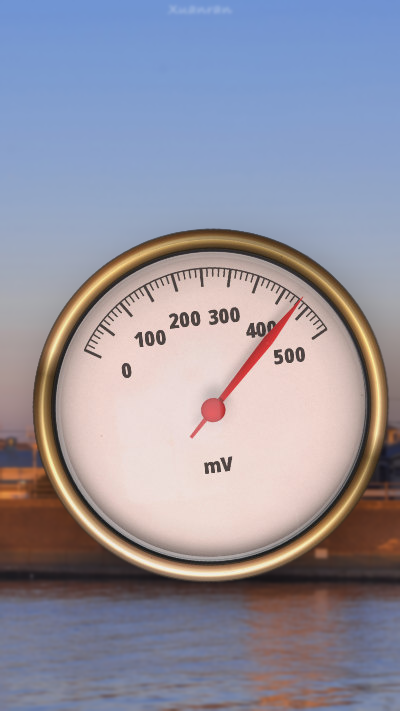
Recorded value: {"value": 430, "unit": "mV"}
